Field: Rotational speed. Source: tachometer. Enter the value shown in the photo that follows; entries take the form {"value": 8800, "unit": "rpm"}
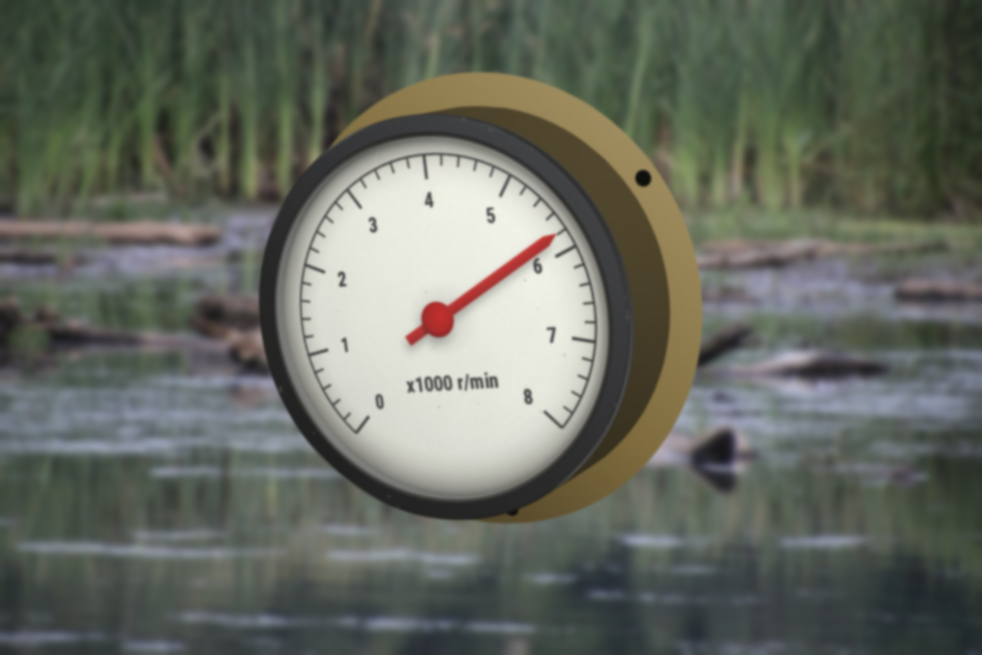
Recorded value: {"value": 5800, "unit": "rpm"}
